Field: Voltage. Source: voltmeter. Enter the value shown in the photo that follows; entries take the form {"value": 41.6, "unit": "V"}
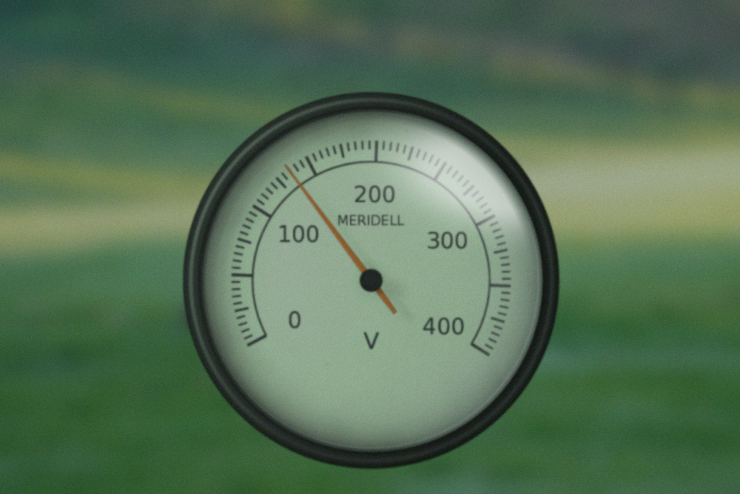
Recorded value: {"value": 135, "unit": "V"}
